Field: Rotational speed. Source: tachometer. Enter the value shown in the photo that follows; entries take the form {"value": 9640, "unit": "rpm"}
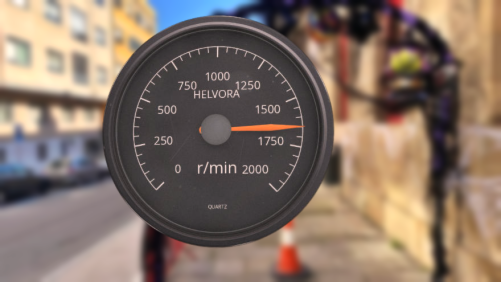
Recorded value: {"value": 1650, "unit": "rpm"}
